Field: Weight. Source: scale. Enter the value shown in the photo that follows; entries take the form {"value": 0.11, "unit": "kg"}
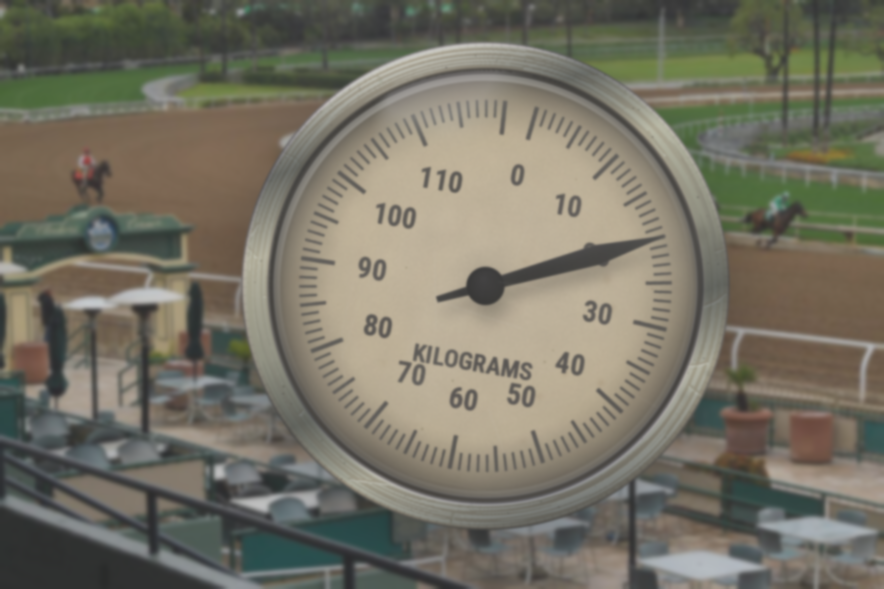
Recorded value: {"value": 20, "unit": "kg"}
